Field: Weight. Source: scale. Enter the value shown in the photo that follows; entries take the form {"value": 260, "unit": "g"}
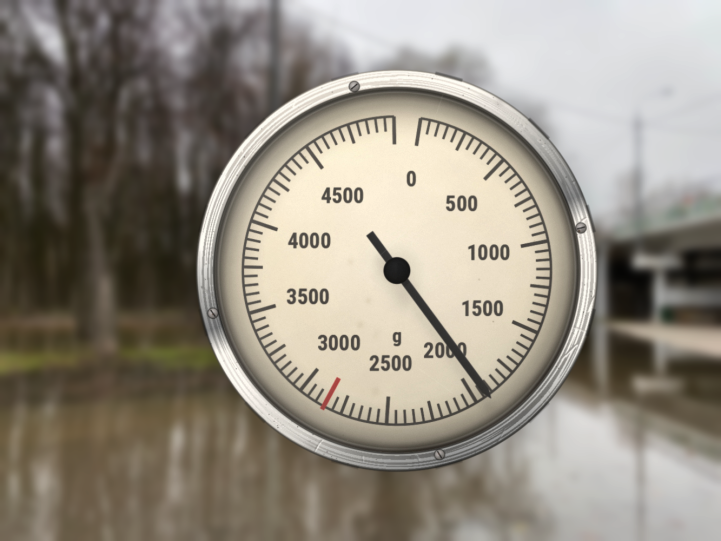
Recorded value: {"value": 1925, "unit": "g"}
